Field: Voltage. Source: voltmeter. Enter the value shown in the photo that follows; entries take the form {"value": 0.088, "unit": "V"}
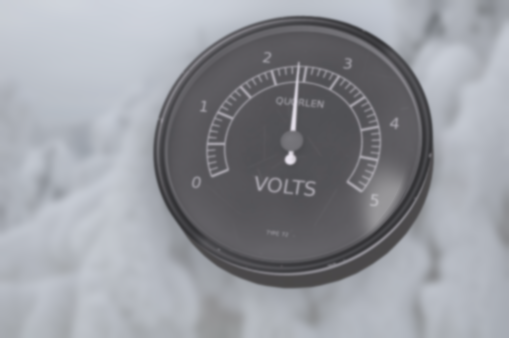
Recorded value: {"value": 2.4, "unit": "V"}
